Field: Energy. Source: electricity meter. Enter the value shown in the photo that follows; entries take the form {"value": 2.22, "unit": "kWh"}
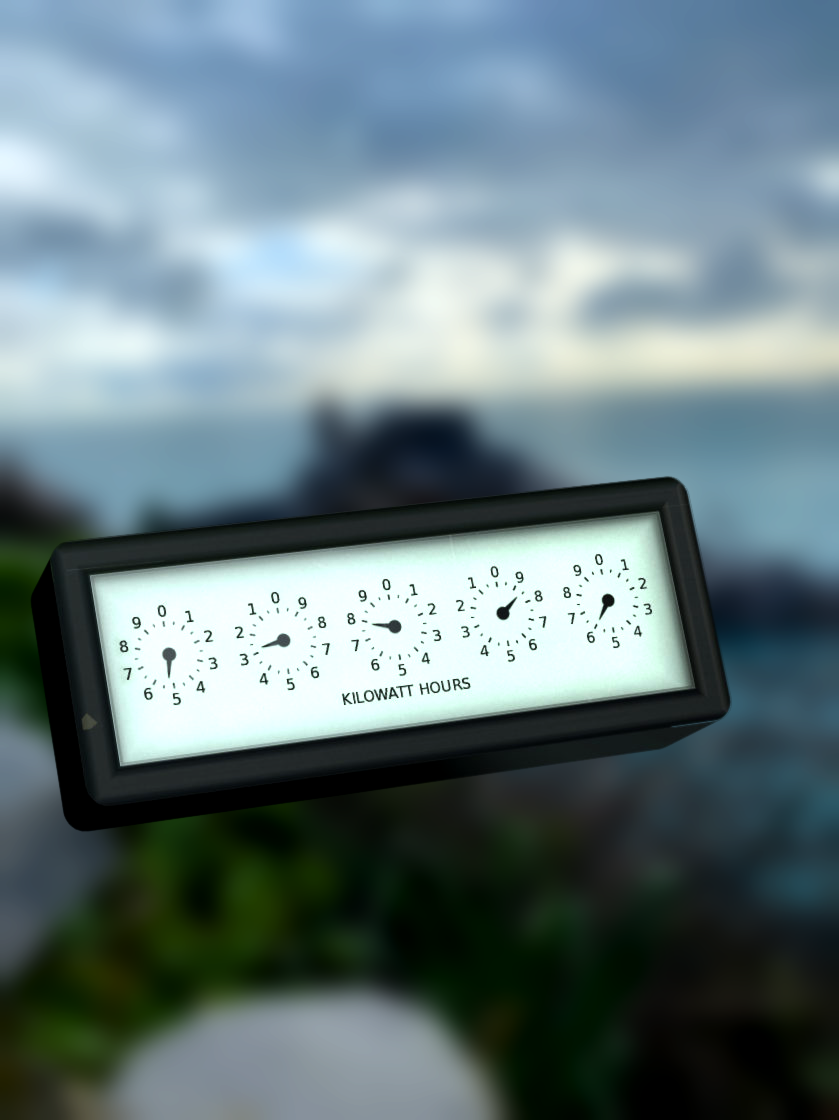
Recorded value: {"value": 52786, "unit": "kWh"}
